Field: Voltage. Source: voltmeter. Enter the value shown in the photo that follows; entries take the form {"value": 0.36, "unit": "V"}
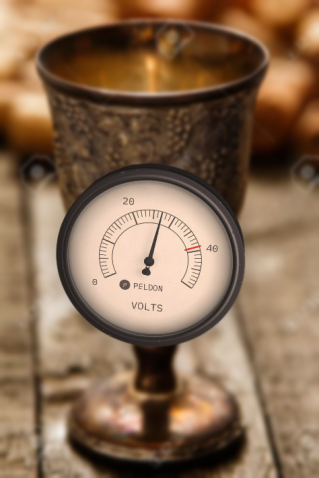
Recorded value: {"value": 27, "unit": "V"}
